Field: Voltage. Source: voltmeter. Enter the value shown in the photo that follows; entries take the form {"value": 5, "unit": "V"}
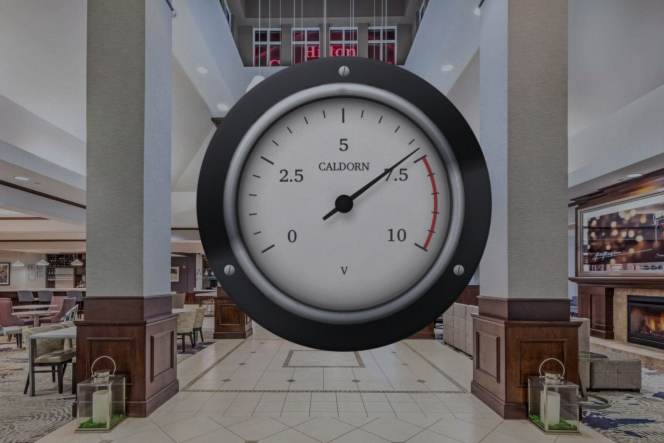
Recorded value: {"value": 7.25, "unit": "V"}
